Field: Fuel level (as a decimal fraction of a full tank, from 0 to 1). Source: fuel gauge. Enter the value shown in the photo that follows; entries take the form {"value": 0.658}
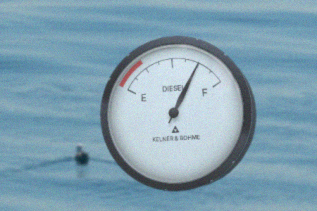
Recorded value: {"value": 0.75}
